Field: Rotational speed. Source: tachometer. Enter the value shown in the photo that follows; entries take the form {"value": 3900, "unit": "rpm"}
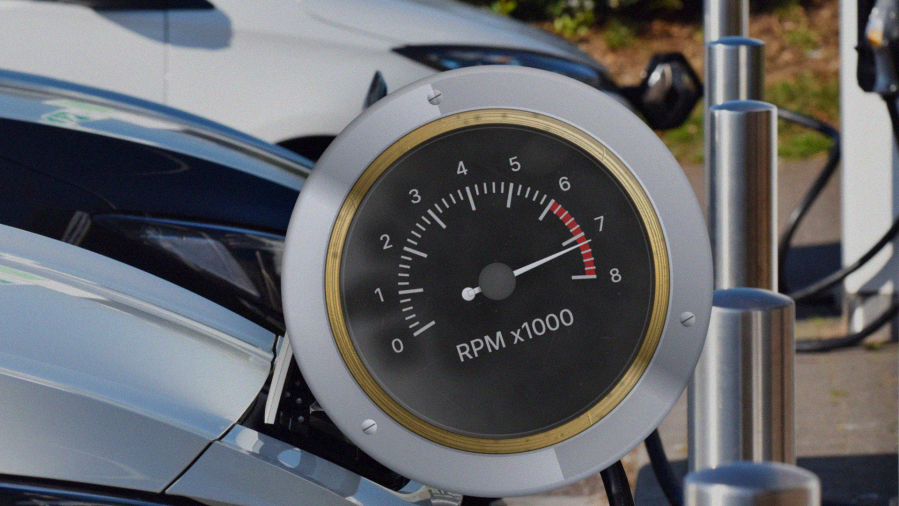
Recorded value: {"value": 7200, "unit": "rpm"}
